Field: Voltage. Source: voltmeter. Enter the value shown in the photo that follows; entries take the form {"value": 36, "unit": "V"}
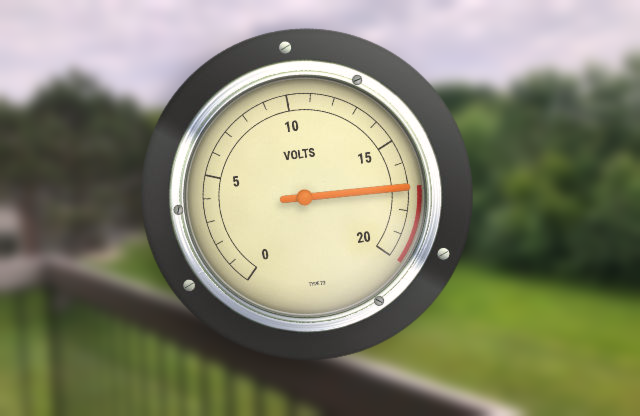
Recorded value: {"value": 17, "unit": "V"}
